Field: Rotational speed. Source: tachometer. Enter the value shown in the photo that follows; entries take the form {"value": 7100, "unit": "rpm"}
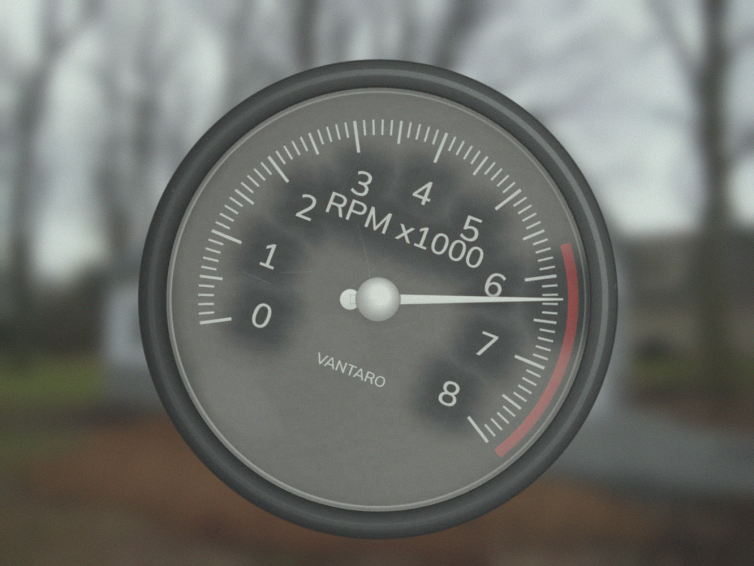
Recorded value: {"value": 6250, "unit": "rpm"}
